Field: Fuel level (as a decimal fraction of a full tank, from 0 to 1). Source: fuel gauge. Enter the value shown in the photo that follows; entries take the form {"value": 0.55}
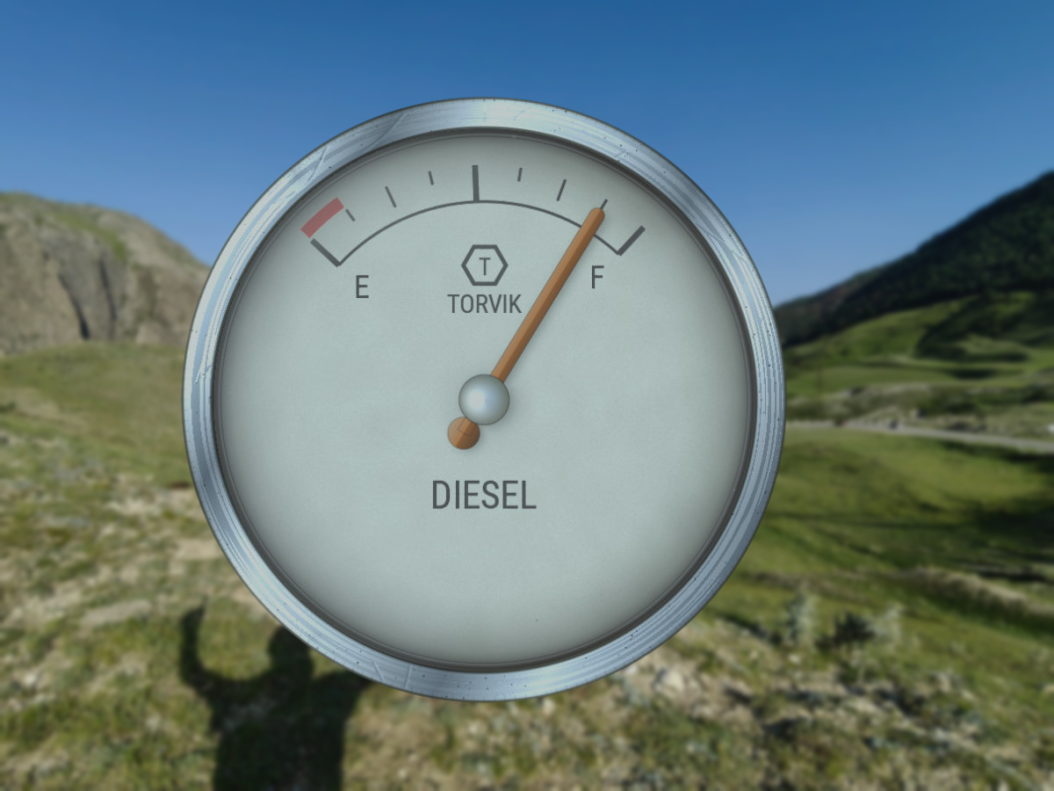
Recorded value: {"value": 0.875}
